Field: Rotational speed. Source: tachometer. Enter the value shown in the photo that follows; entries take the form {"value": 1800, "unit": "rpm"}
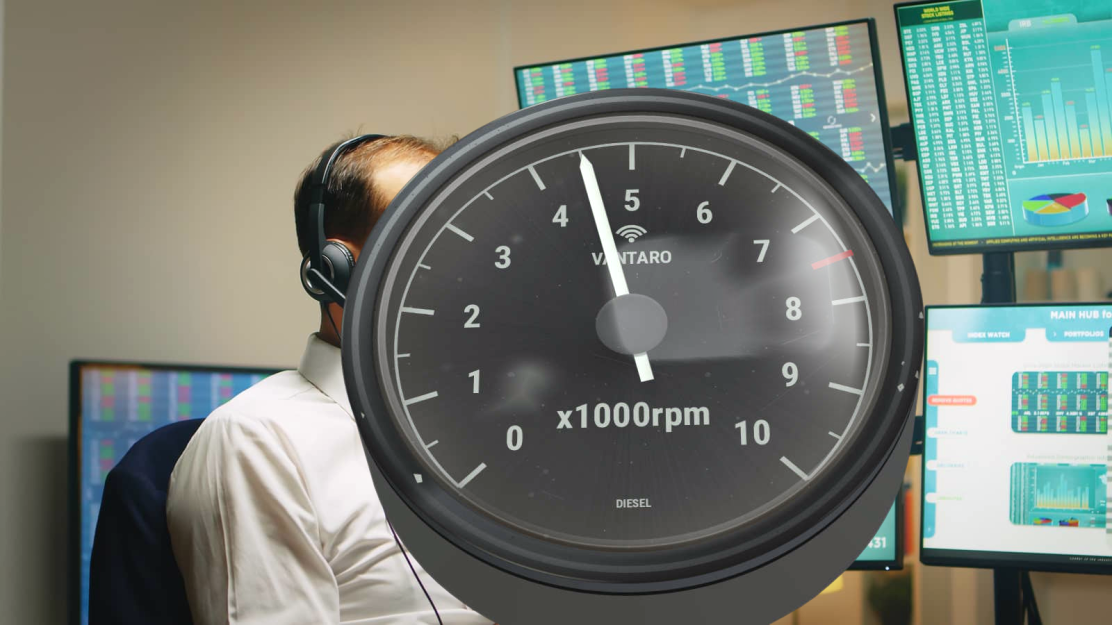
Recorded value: {"value": 4500, "unit": "rpm"}
